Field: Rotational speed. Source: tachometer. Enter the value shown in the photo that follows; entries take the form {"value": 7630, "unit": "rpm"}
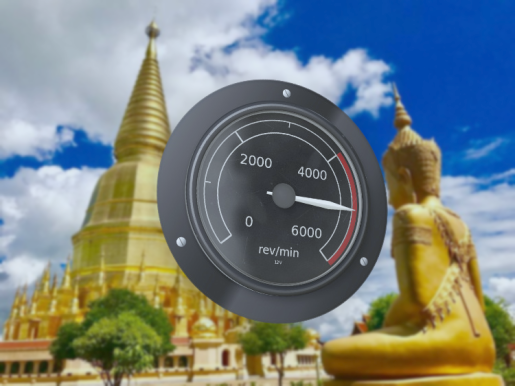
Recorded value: {"value": 5000, "unit": "rpm"}
